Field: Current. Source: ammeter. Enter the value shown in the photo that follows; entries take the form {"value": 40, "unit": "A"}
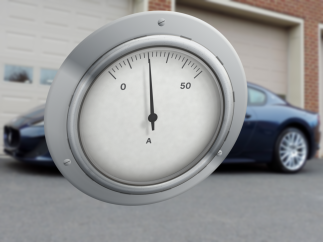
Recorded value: {"value": 20, "unit": "A"}
